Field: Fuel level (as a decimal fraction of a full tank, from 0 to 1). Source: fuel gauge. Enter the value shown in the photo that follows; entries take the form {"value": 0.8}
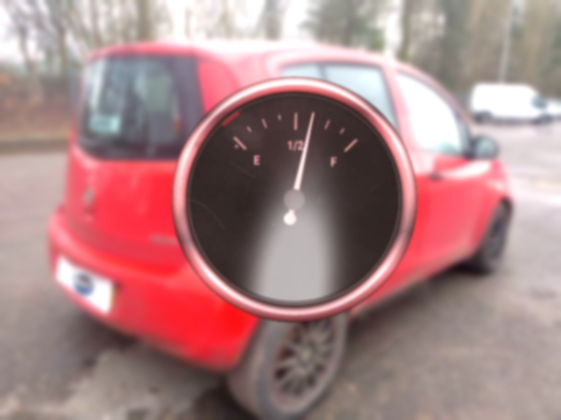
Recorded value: {"value": 0.625}
